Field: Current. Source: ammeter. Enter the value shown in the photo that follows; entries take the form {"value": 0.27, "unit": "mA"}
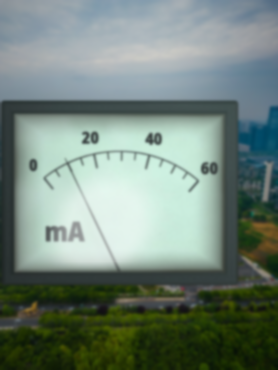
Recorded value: {"value": 10, "unit": "mA"}
